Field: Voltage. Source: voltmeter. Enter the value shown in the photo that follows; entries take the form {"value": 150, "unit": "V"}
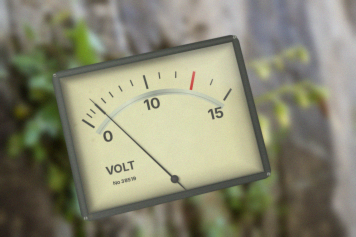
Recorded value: {"value": 5, "unit": "V"}
